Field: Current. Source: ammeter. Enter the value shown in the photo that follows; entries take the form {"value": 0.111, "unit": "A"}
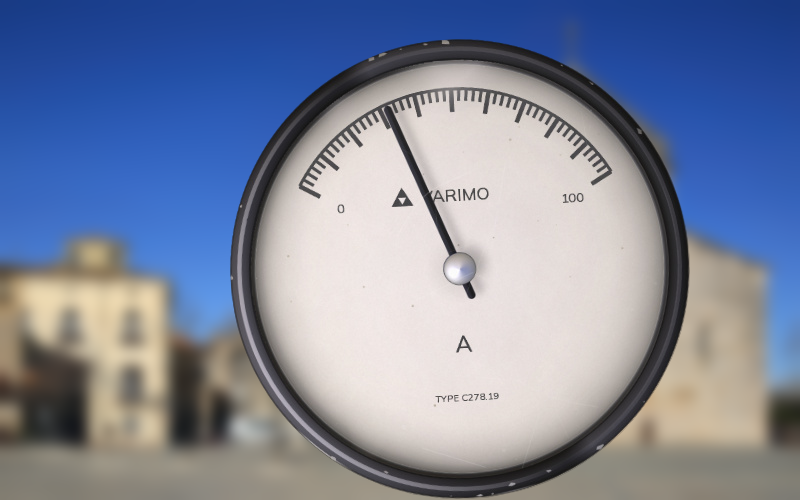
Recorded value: {"value": 32, "unit": "A"}
